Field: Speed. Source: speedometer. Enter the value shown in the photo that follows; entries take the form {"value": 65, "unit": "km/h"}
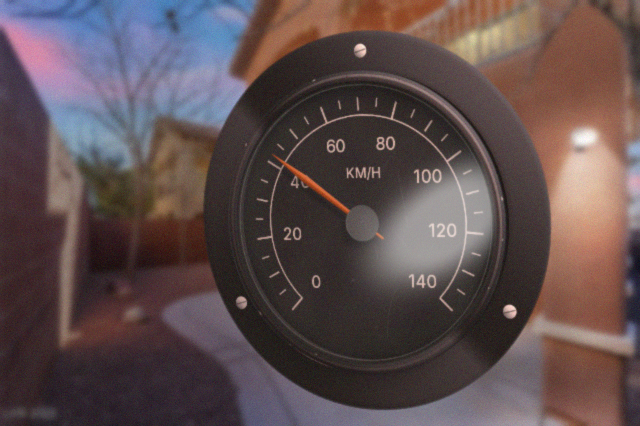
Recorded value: {"value": 42.5, "unit": "km/h"}
